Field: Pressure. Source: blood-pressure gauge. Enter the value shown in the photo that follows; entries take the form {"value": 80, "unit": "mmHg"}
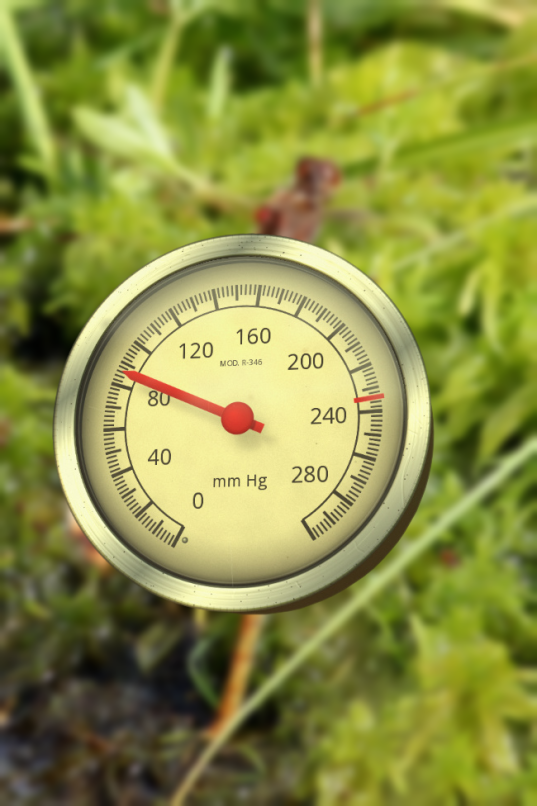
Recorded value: {"value": 86, "unit": "mmHg"}
